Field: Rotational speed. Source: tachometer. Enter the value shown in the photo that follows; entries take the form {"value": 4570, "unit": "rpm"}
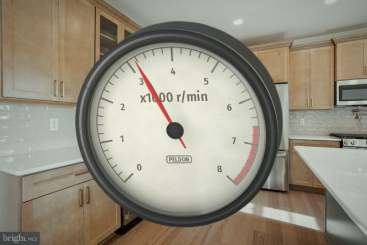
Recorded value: {"value": 3200, "unit": "rpm"}
